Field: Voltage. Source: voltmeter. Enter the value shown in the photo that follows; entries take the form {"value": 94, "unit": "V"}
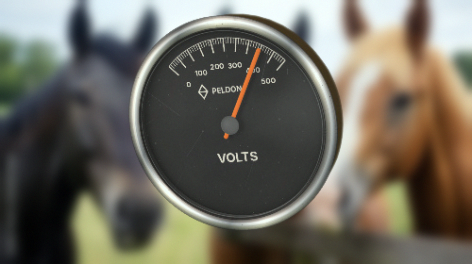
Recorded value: {"value": 400, "unit": "V"}
